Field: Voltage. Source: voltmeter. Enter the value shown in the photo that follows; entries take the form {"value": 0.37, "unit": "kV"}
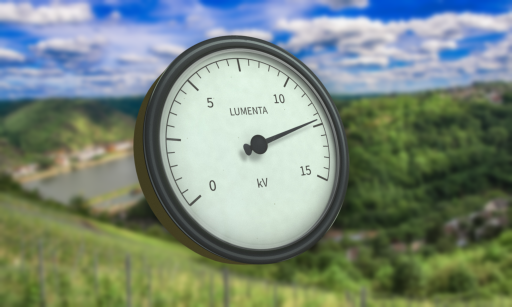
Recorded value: {"value": 12.25, "unit": "kV"}
